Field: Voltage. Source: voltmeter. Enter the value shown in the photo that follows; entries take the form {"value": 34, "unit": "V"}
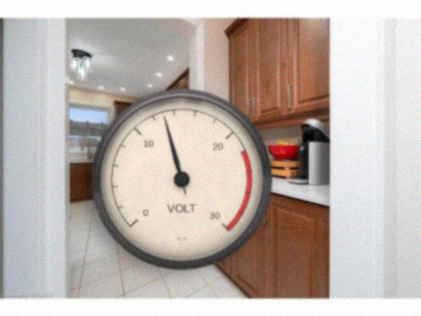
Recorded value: {"value": 13, "unit": "V"}
